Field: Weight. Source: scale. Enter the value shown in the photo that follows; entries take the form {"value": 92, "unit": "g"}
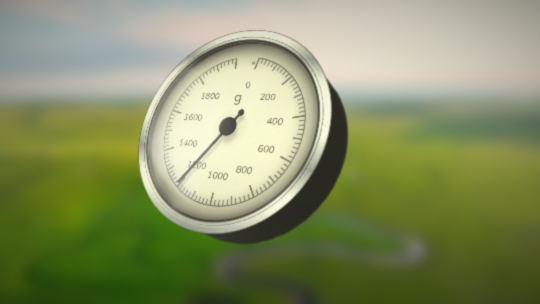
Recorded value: {"value": 1200, "unit": "g"}
